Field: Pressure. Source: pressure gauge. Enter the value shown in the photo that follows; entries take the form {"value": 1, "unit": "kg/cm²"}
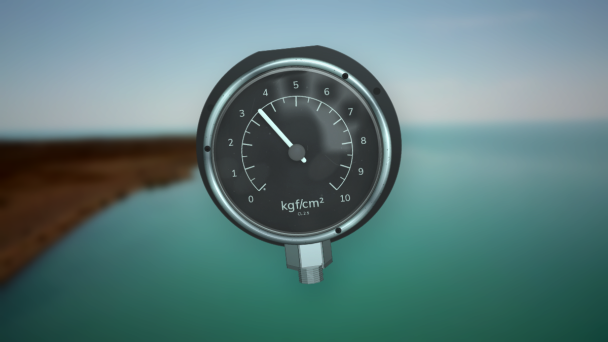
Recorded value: {"value": 3.5, "unit": "kg/cm²"}
